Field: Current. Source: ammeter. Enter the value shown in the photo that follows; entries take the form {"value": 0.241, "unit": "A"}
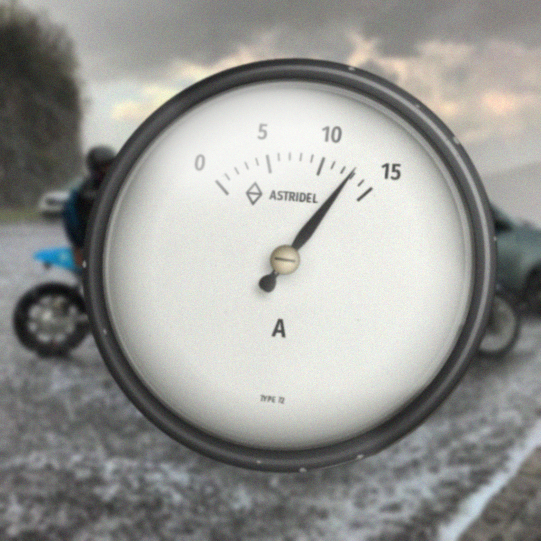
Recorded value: {"value": 13, "unit": "A"}
